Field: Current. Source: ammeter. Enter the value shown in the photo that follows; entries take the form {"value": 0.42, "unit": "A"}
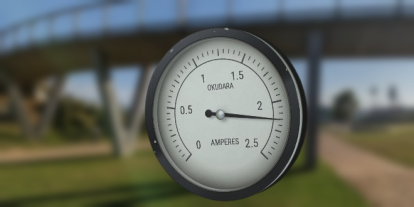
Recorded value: {"value": 2.15, "unit": "A"}
